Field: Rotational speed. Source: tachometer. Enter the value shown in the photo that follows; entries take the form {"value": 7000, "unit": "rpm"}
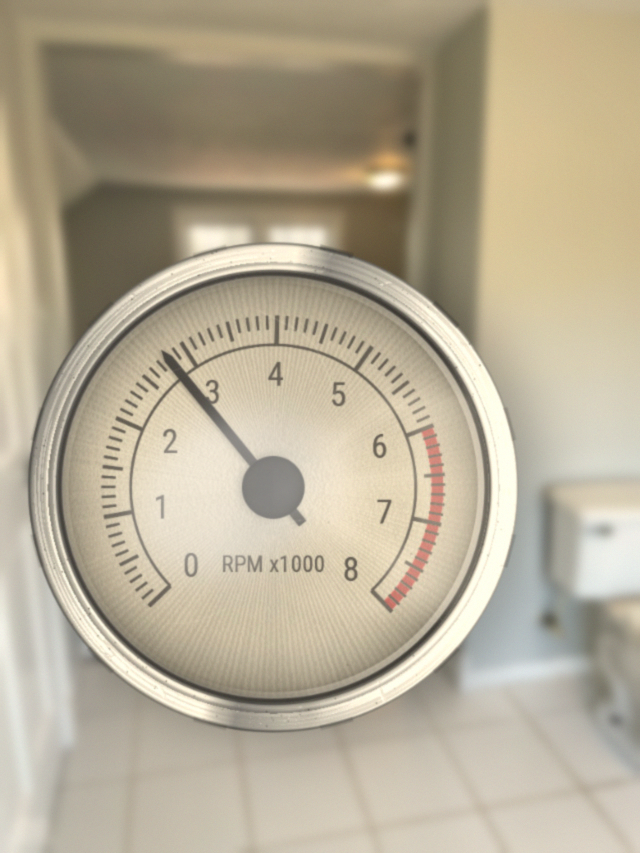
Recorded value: {"value": 2800, "unit": "rpm"}
